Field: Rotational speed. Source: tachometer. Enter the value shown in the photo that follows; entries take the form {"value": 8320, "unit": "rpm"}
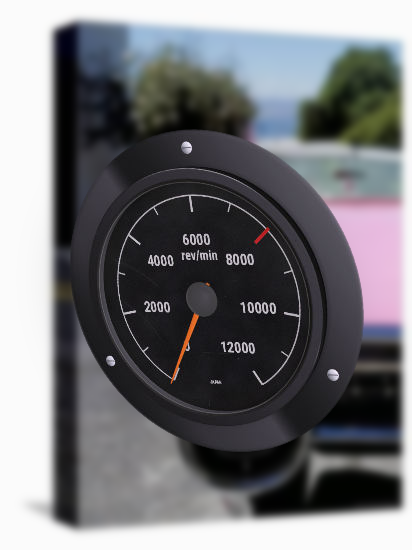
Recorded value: {"value": 0, "unit": "rpm"}
